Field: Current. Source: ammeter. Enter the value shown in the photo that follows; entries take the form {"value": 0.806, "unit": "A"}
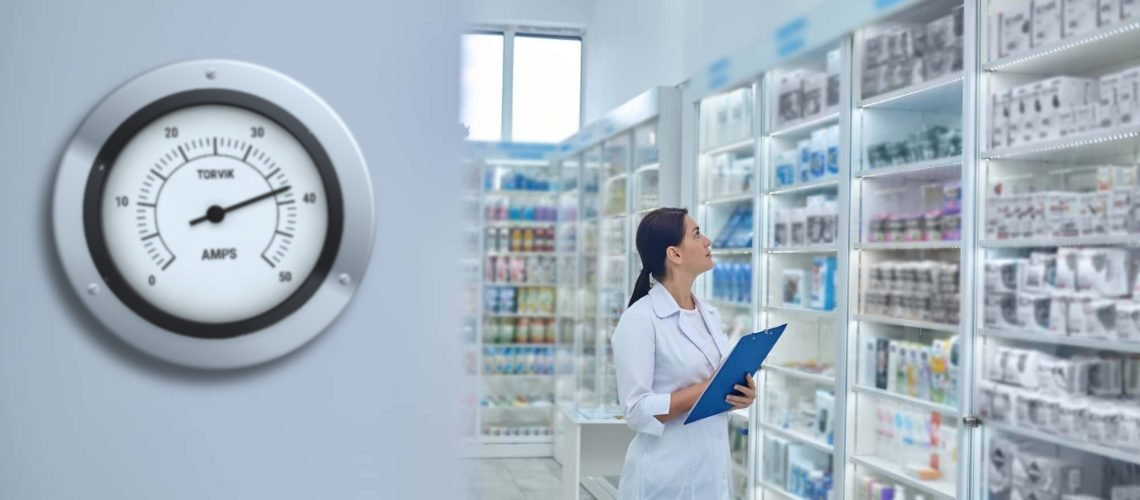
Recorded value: {"value": 38, "unit": "A"}
